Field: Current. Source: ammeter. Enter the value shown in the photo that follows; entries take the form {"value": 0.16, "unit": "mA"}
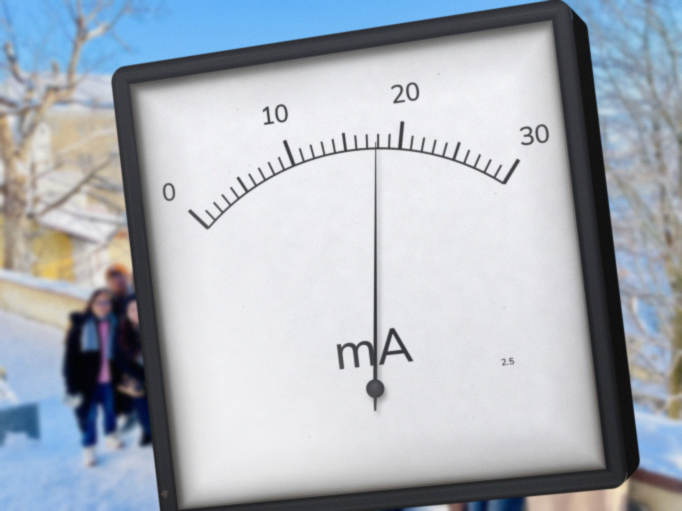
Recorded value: {"value": 18, "unit": "mA"}
